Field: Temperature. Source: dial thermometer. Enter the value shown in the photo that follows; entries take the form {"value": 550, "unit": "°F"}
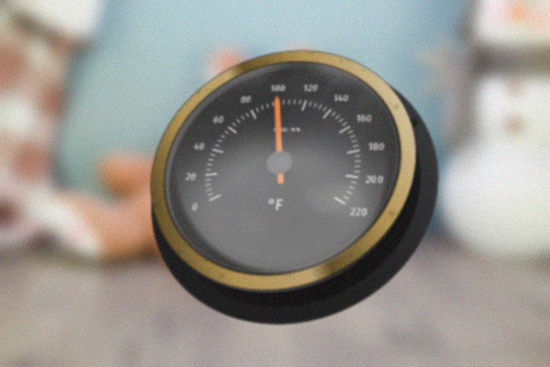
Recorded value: {"value": 100, "unit": "°F"}
